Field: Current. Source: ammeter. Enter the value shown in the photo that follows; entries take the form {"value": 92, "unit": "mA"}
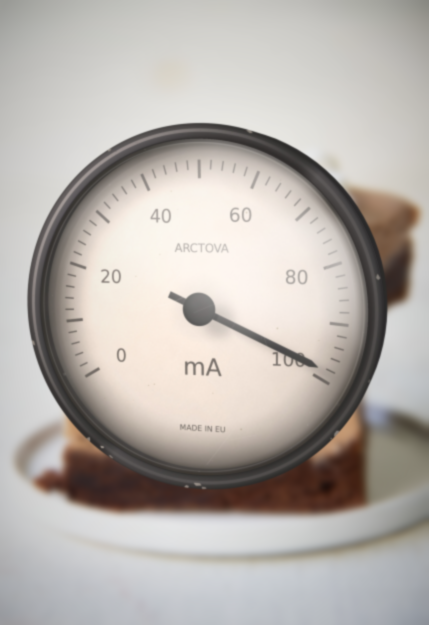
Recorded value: {"value": 98, "unit": "mA"}
